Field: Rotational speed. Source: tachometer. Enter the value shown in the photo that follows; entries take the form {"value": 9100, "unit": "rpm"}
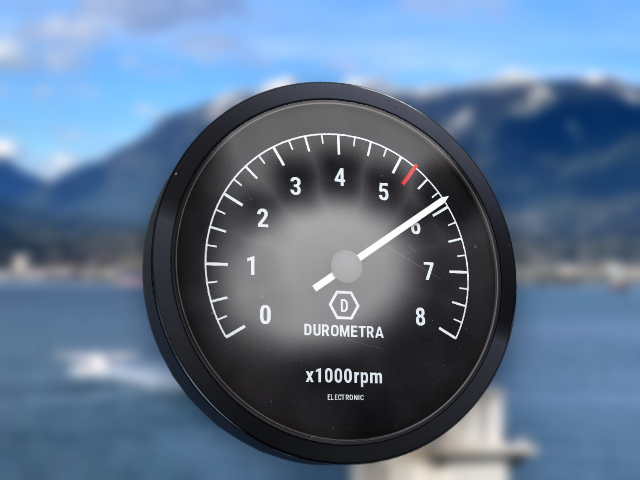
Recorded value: {"value": 5875, "unit": "rpm"}
